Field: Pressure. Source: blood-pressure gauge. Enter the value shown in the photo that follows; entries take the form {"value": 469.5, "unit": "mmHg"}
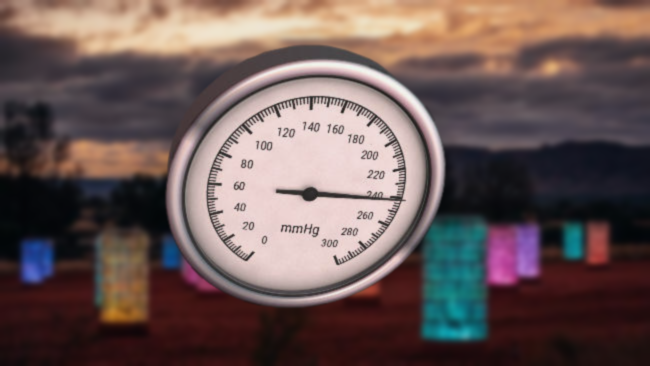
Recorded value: {"value": 240, "unit": "mmHg"}
